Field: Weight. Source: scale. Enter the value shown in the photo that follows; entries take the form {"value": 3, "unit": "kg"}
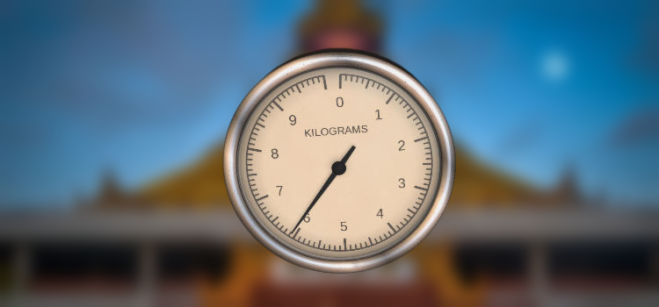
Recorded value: {"value": 6.1, "unit": "kg"}
